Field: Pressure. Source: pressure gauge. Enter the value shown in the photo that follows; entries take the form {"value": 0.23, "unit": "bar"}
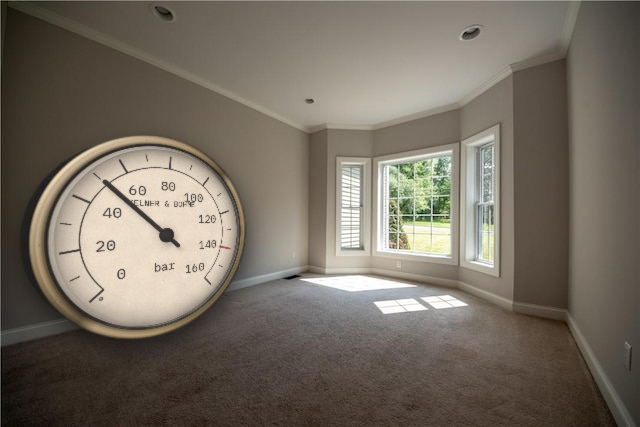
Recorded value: {"value": 50, "unit": "bar"}
